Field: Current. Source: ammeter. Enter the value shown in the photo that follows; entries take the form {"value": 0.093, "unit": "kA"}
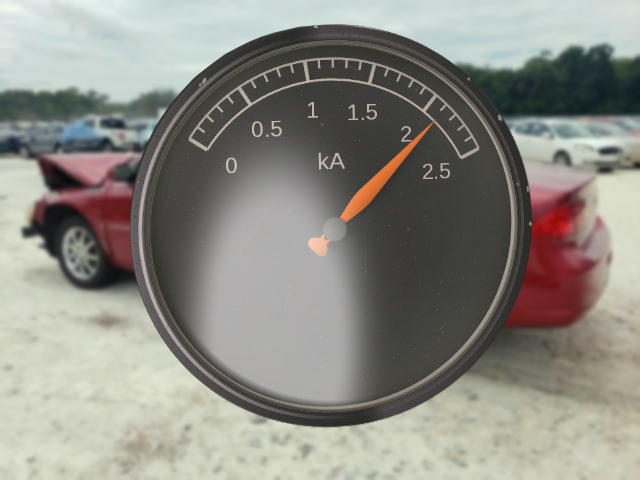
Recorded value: {"value": 2.1, "unit": "kA"}
